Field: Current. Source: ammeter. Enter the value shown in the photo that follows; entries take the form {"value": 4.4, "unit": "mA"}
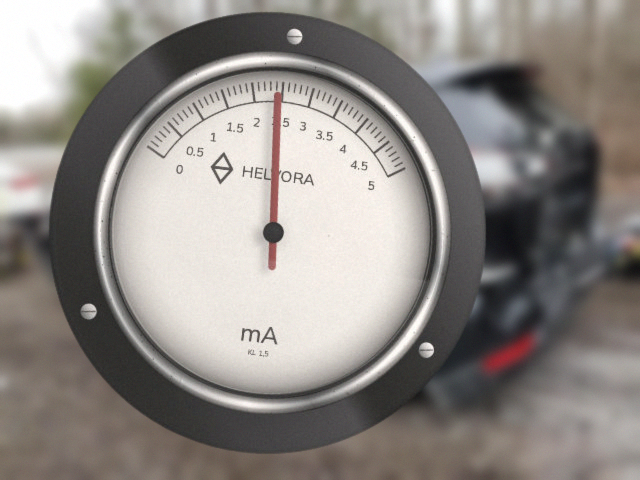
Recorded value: {"value": 2.4, "unit": "mA"}
